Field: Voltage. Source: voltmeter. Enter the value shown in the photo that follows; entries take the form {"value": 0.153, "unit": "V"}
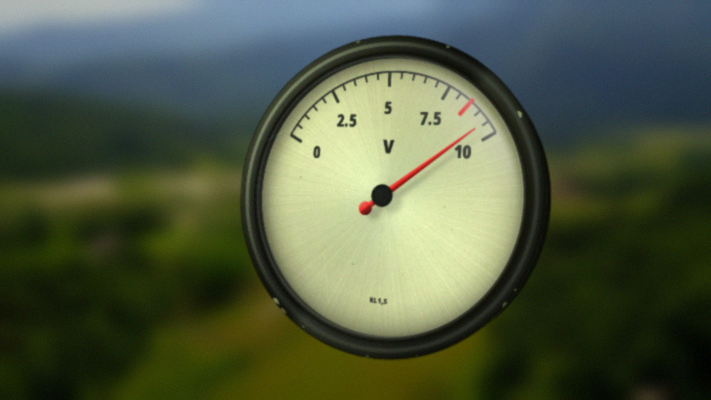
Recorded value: {"value": 9.5, "unit": "V"}
